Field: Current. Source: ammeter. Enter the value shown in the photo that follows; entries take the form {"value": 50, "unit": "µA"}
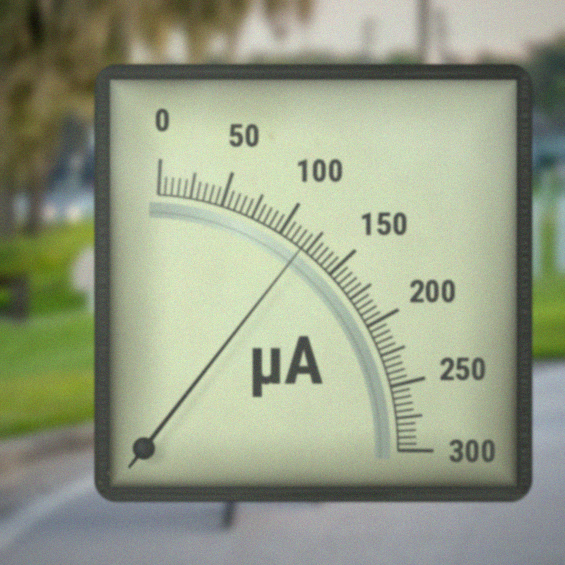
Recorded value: {"value": 120, "unit": "µA"}
